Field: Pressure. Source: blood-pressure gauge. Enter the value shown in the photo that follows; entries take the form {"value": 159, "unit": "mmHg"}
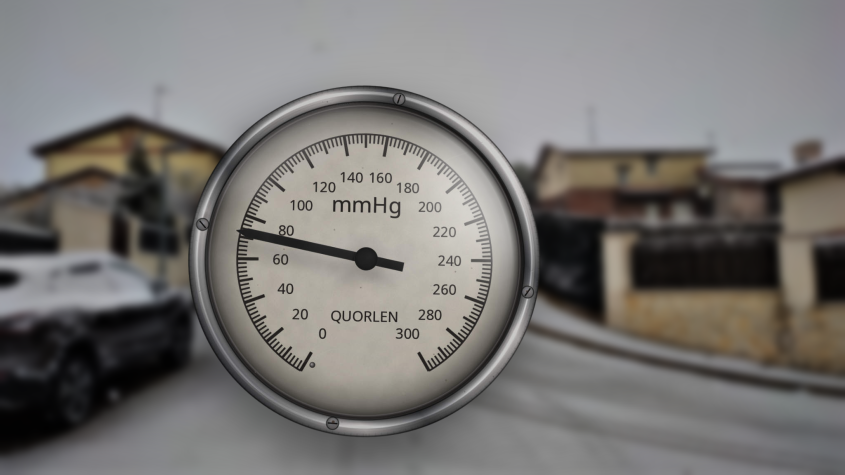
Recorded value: {"value": 72, "unit": "mmHg"}
